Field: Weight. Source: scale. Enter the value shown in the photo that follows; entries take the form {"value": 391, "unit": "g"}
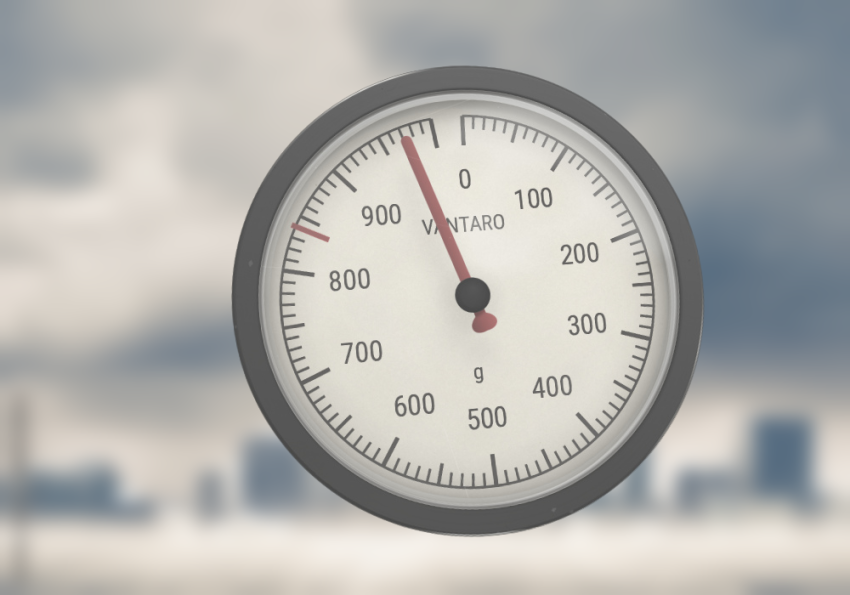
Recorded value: {"value": 970, "unit": "g"}
